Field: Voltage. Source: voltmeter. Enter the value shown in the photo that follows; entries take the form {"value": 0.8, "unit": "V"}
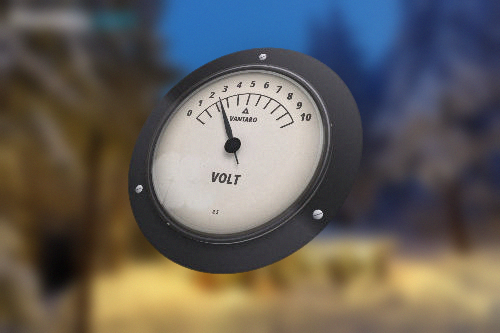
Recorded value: {"value": 2.5, "unit": "V"}
